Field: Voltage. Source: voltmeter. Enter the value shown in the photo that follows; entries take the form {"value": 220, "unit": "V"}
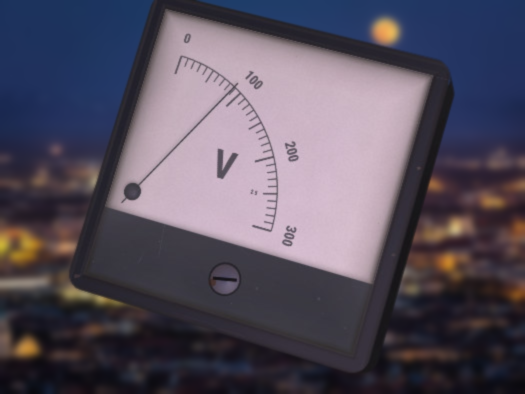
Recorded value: {"value": 90, "unit": "V"}
